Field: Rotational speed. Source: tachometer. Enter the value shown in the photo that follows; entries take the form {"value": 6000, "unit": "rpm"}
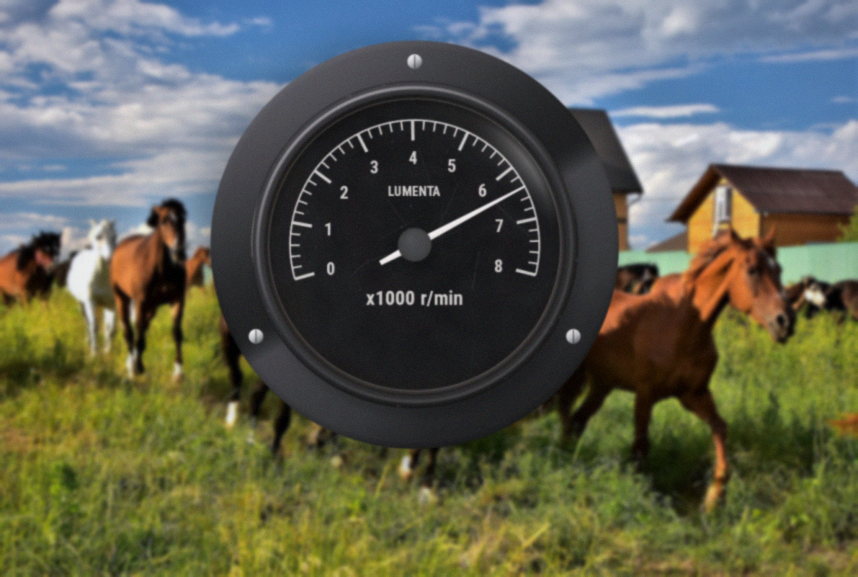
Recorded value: {"value": 6400, "unit": "rpm"}
